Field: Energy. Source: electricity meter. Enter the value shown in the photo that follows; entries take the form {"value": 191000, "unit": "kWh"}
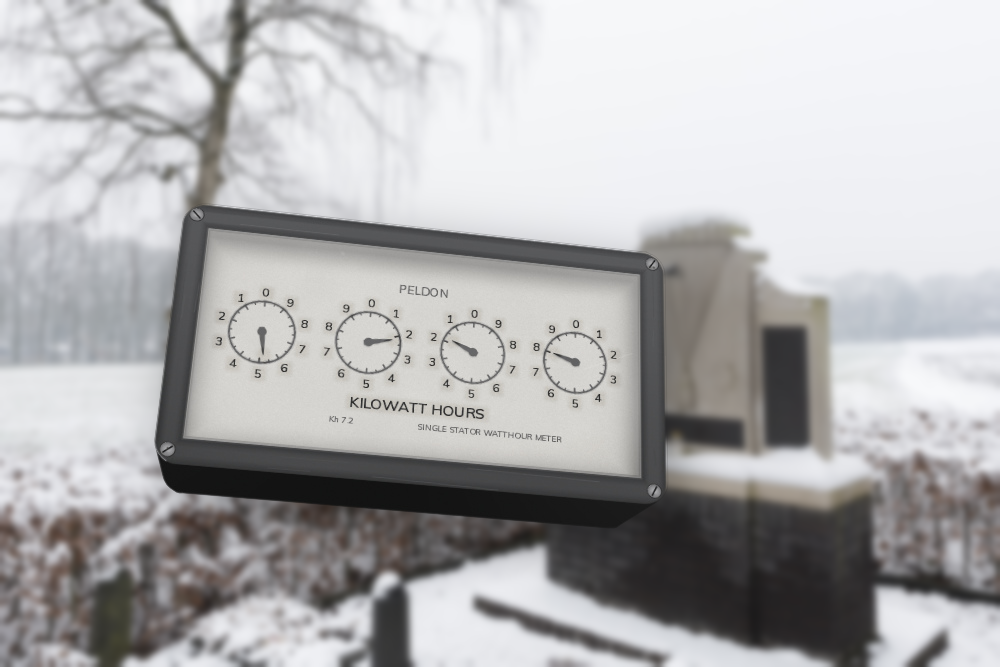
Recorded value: {"value": 5218, "unit": "kWh"}
